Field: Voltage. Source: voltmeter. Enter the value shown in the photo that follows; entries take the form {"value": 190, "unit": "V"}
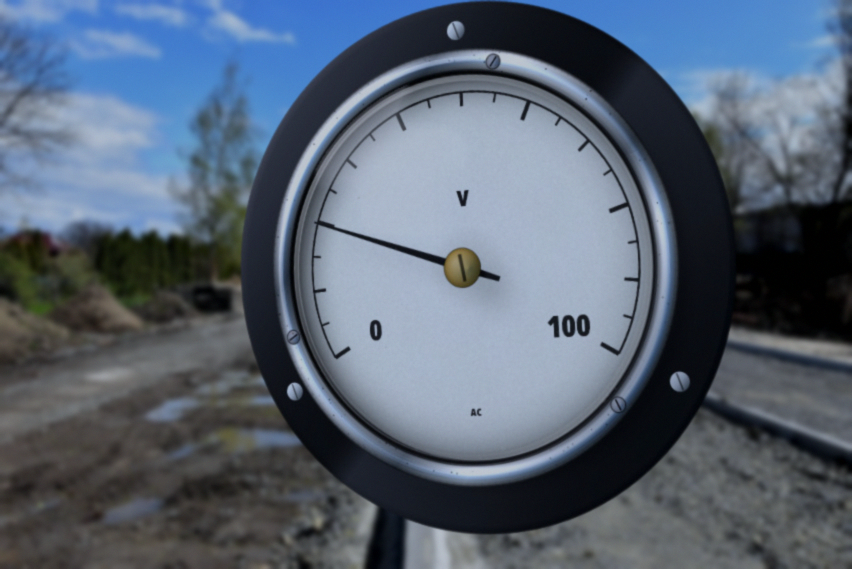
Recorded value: {"value": 20, "unit": "V"}
